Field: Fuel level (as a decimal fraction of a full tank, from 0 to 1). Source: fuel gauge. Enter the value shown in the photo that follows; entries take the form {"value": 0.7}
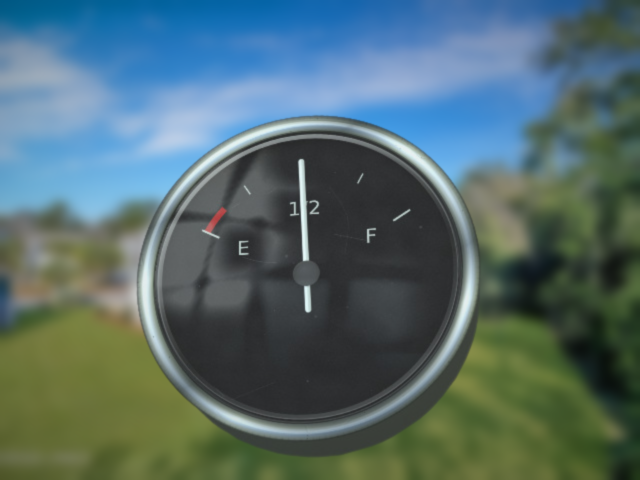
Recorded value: {"value": 0.5}
